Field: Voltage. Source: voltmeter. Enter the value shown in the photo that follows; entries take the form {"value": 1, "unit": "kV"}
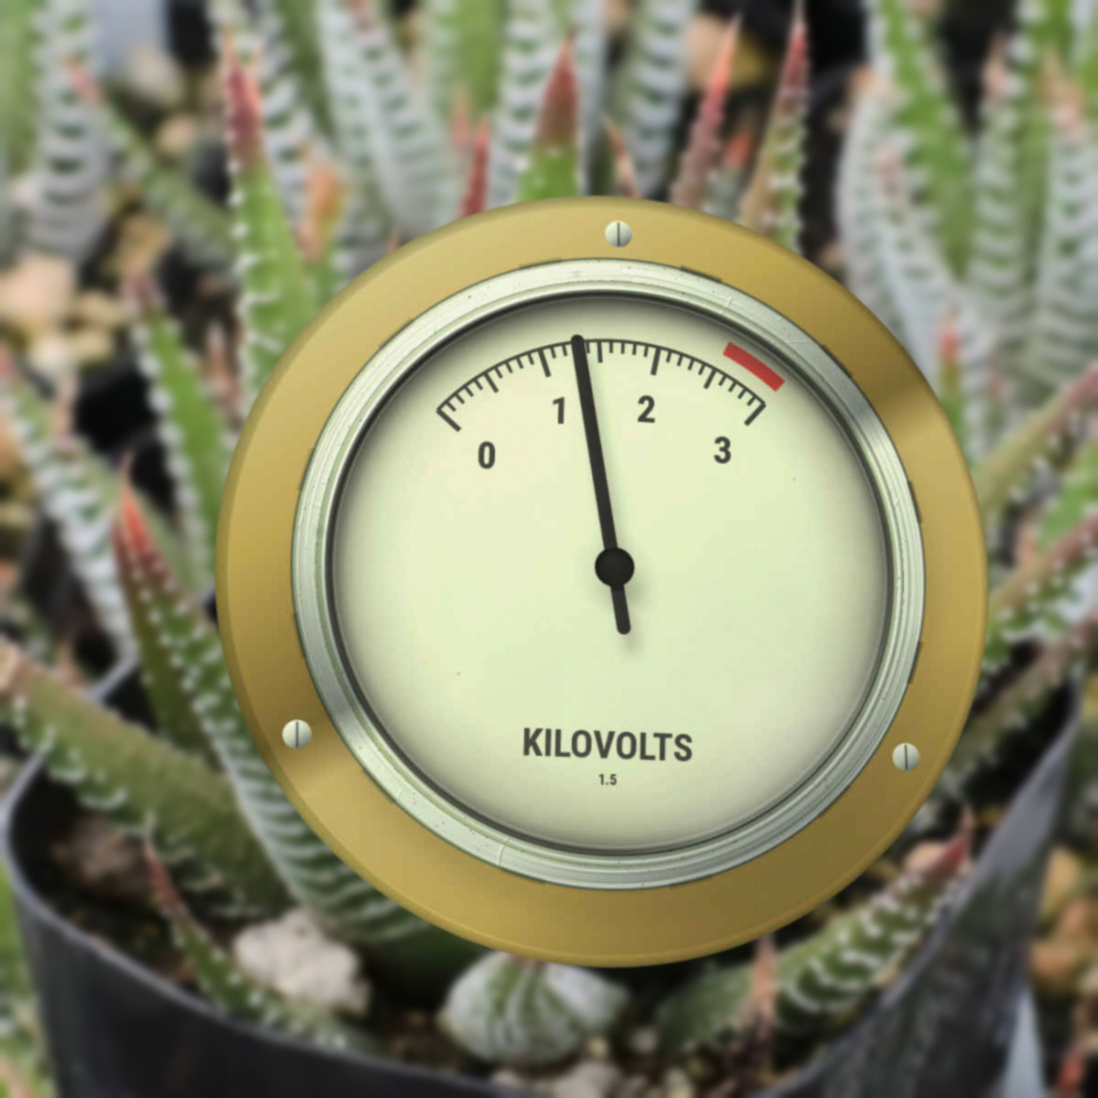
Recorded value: {"value": 1.3, "unit": "kV"}
